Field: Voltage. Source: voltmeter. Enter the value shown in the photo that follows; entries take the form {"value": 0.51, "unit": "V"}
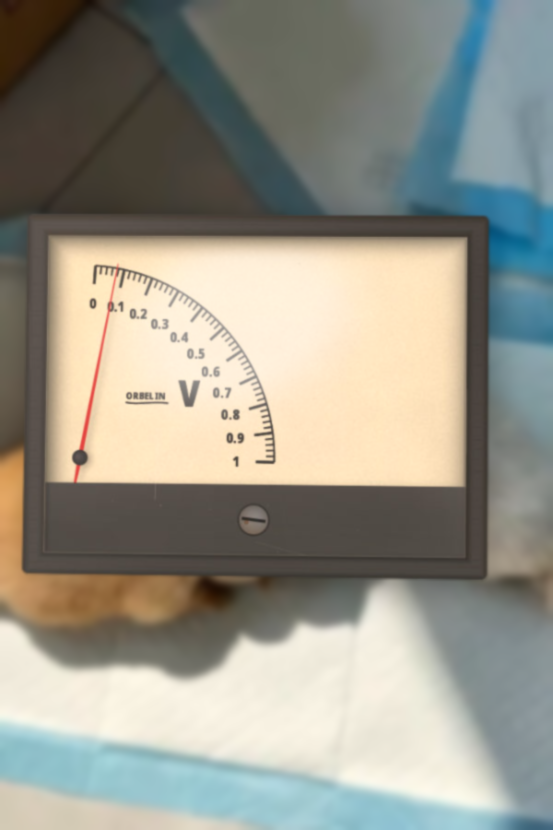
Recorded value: {"value": 0.08, "unit": "V"}
